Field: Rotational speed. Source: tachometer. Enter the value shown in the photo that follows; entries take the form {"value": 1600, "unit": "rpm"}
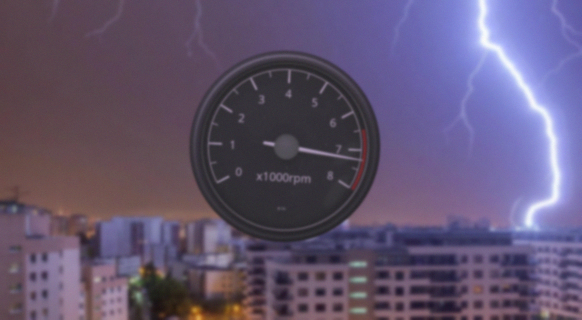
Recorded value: {"value": 7250, "unit": "rpm"}
